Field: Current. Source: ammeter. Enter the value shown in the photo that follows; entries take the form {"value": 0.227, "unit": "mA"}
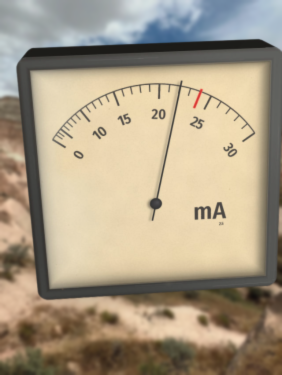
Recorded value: {"value": 22, "unit": "mA"}
